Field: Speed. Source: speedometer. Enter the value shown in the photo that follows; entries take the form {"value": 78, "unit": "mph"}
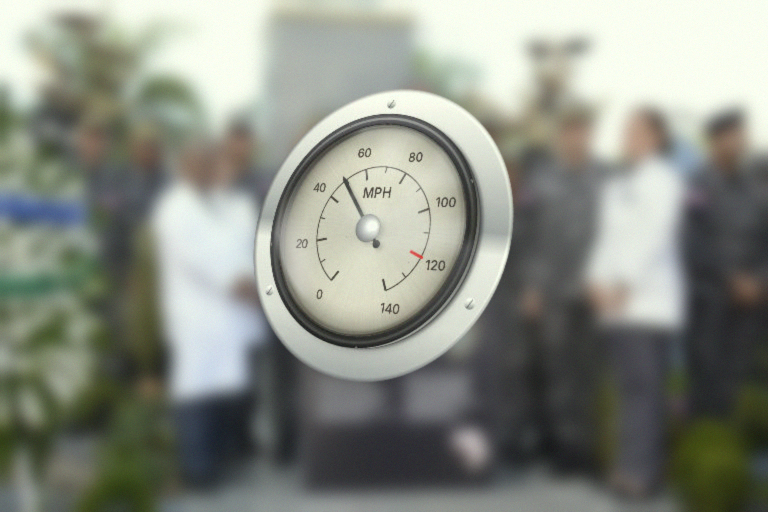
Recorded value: {"value": 50, "unit": "mph"}
